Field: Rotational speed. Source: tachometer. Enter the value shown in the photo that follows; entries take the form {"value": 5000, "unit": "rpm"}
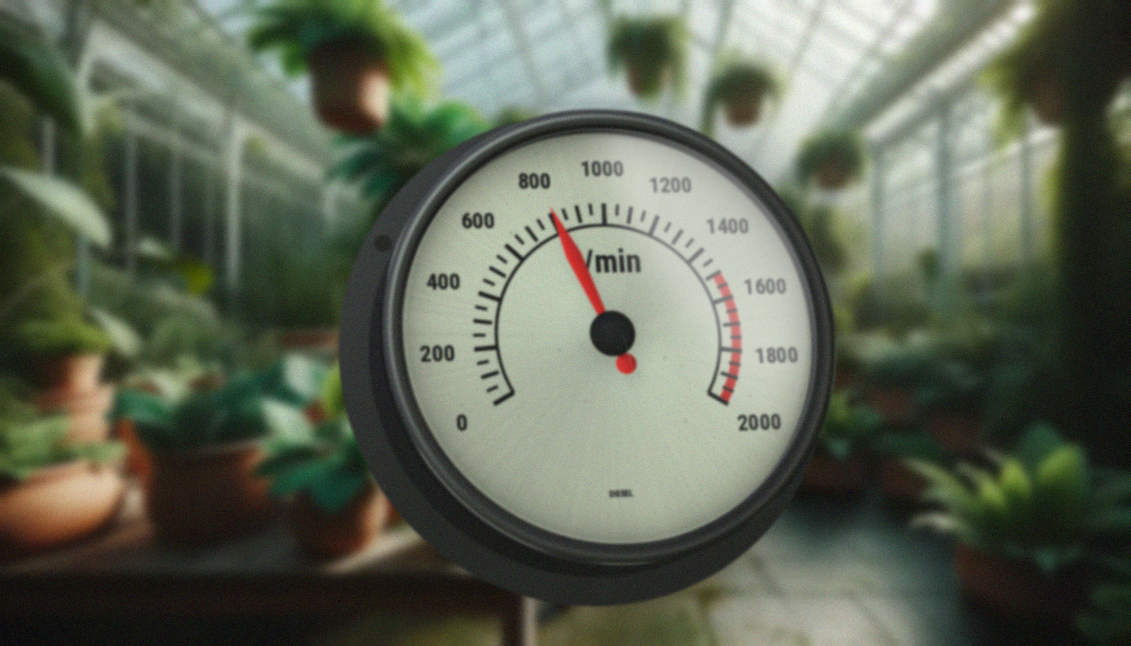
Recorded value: {"value": 800, "unit": "rpm"}
